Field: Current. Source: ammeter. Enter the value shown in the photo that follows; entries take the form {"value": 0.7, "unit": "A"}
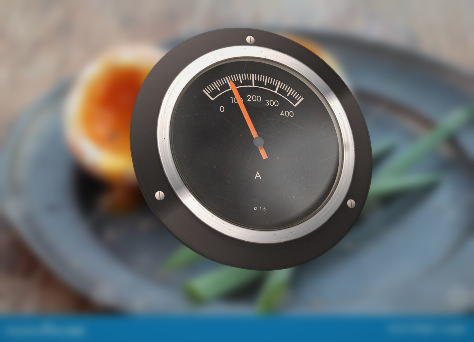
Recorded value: {"value": 100, "unit": "A"}
